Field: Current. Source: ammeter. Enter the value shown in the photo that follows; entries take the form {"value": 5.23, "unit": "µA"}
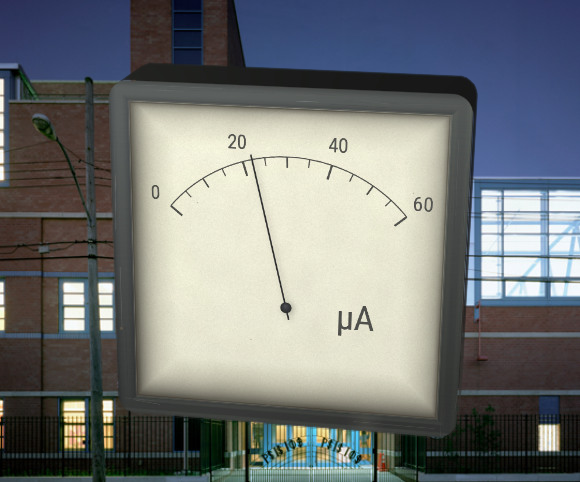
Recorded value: {"value": 22.5, "unit": "µA"}
